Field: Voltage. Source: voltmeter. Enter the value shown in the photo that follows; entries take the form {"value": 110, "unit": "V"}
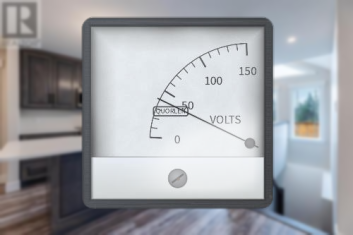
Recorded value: {"value": 40, "unit": "V"}
